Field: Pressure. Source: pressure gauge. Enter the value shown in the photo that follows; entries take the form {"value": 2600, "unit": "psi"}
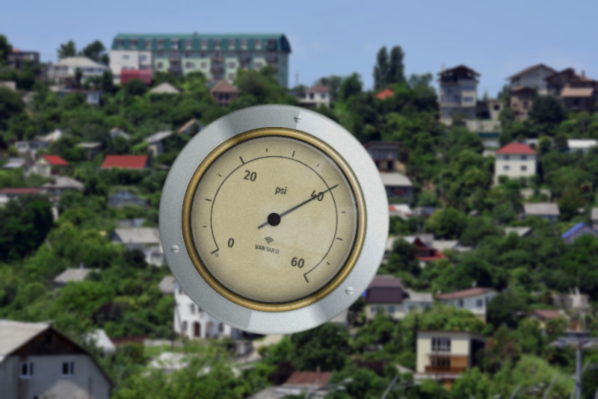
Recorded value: {"value": 40, "unit": "psi"}
